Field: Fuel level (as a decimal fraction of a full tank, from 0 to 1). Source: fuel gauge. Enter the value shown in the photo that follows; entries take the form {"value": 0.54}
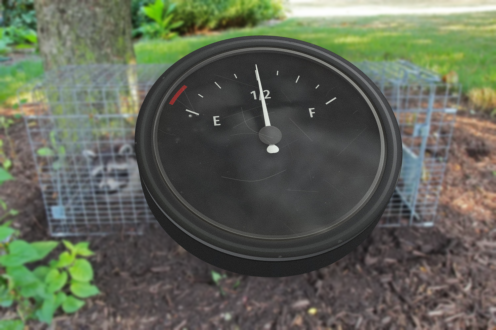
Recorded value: {"value": 0.5}
